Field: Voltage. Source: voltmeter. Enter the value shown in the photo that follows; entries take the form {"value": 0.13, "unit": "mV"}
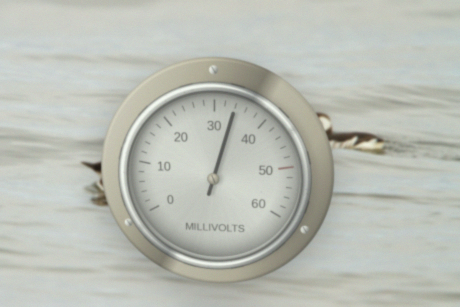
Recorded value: {"value": 34, "unit": "mV"}
